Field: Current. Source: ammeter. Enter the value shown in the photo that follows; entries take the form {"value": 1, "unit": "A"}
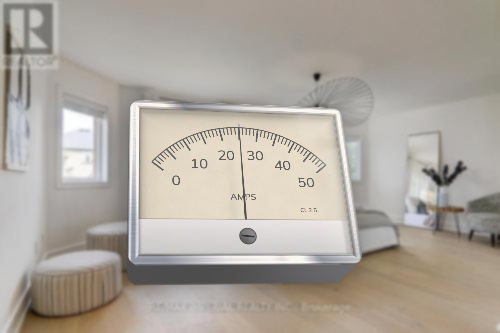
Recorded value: {"value": 25, "unit": "A"}
